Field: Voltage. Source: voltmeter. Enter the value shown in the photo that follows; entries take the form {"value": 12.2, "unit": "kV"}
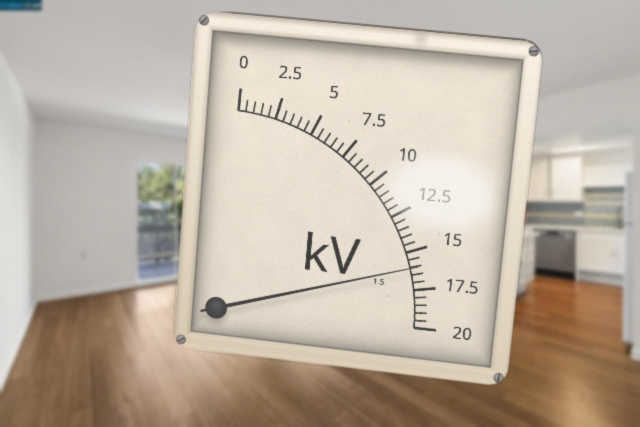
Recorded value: {"value": 16, "unit": "kV"}
